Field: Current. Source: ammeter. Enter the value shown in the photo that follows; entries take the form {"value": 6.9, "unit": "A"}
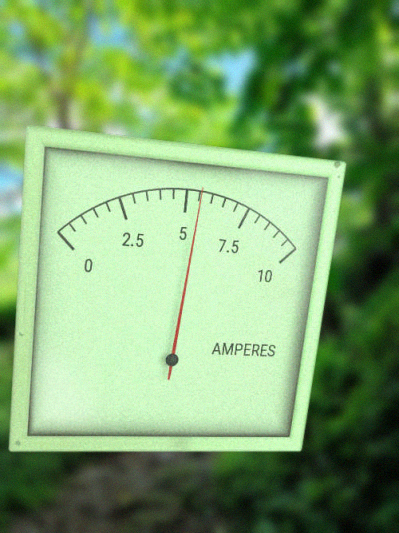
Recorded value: {"value": 5.5, "unit": "A"}
